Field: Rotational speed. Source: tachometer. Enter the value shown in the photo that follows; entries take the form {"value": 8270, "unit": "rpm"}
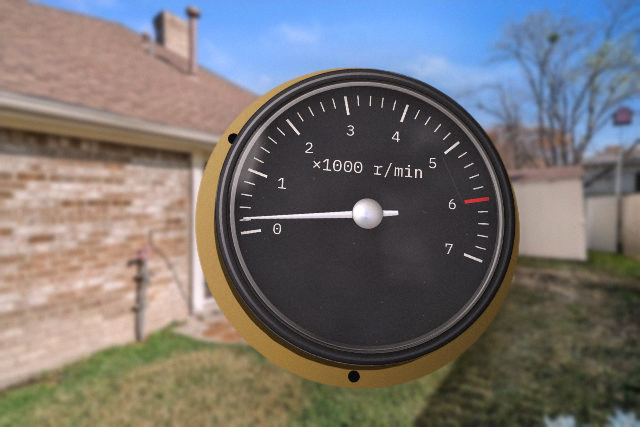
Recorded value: {"value": 200, "unit": "rpm"}
